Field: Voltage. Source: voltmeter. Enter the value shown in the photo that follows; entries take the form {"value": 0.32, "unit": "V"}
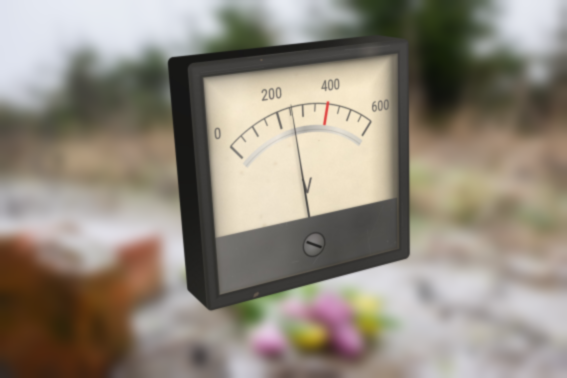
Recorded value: {"value": 250, "unit": "V"}
